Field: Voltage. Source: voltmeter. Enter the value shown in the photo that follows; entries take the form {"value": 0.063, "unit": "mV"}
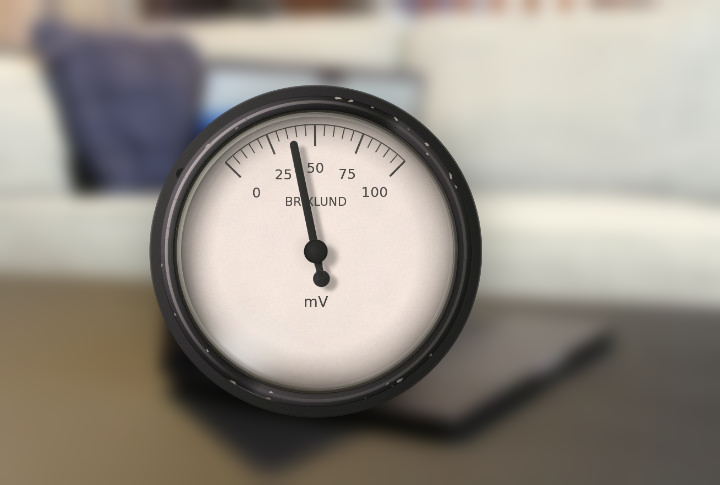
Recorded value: {"value": 37.5, "unit": "mV"}
